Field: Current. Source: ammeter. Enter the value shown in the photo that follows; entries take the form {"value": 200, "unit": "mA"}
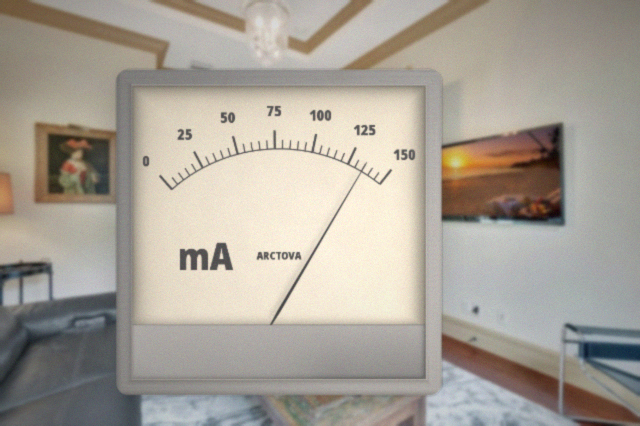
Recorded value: {"value": 135, "unit": "mA"}
